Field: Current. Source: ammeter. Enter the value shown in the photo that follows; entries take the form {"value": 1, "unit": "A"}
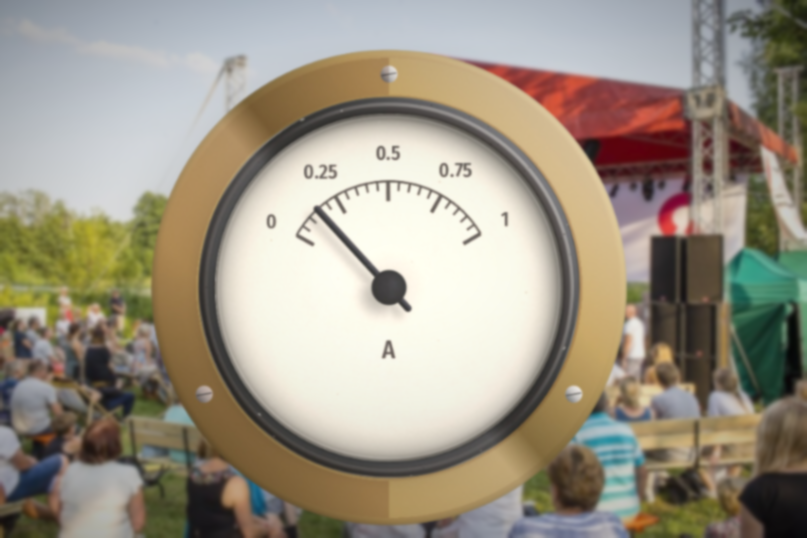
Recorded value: {"value": 0.15, "unit": "A"}
